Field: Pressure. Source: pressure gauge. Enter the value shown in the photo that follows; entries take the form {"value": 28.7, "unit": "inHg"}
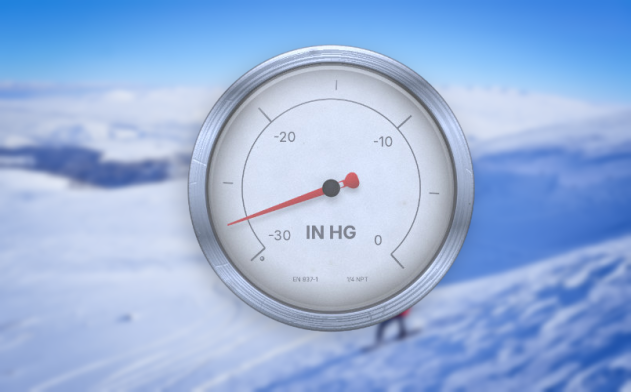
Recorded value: {"value": -27.5, "unit": "inHg"}
